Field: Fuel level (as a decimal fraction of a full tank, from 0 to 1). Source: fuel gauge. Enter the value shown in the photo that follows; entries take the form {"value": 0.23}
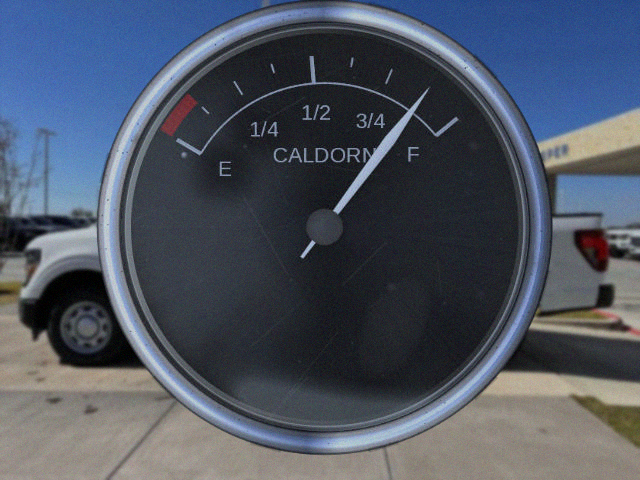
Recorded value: {"value": 0.875}
